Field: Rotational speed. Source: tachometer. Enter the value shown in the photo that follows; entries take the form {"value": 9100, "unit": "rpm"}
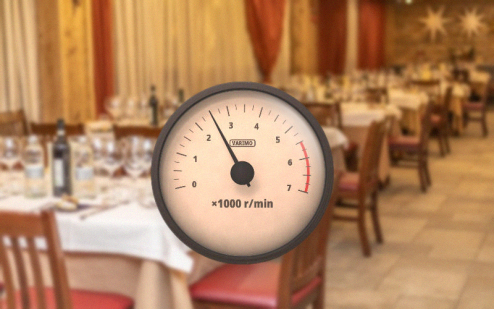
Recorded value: {"value": 2500, "unit": "rpm"}
